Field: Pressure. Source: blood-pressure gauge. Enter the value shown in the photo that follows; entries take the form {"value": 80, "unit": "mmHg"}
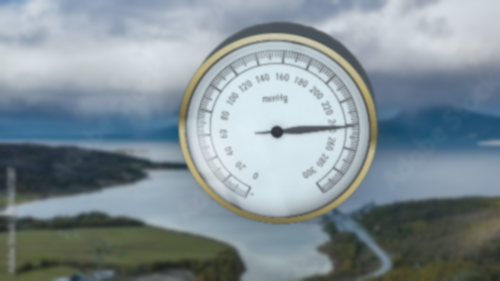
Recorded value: {"value": 240, "unit": "mmHg"}
